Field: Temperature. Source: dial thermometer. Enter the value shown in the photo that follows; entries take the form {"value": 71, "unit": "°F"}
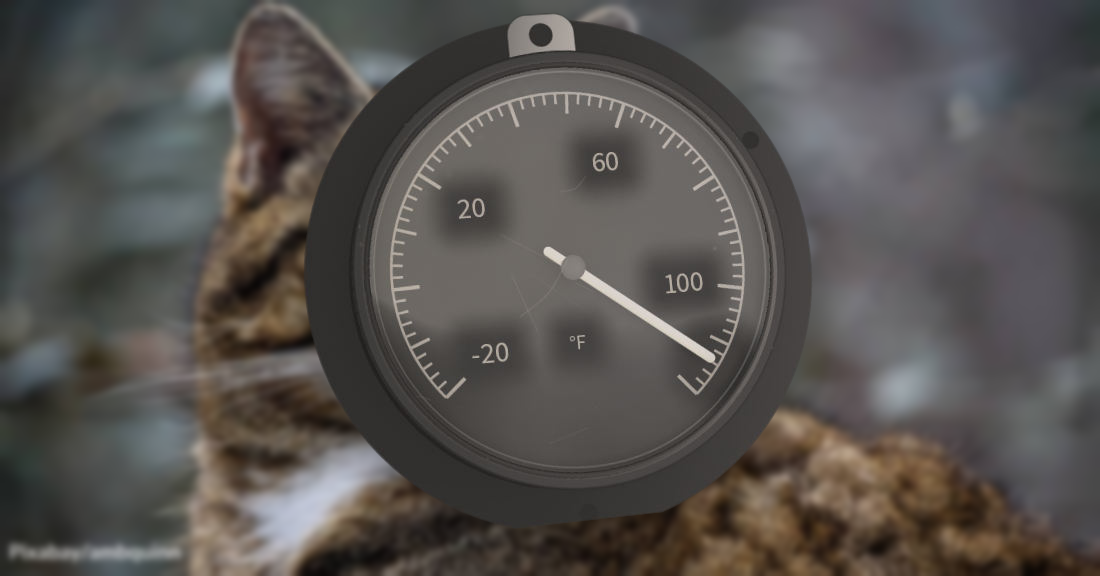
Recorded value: {"value": 114, "unit": "°F"}
